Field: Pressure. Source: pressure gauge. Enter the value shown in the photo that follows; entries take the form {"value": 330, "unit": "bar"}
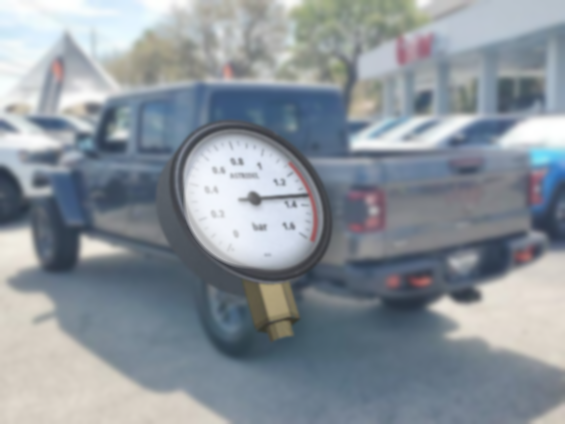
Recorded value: {"value": 1.35, "unit": "bar"}
